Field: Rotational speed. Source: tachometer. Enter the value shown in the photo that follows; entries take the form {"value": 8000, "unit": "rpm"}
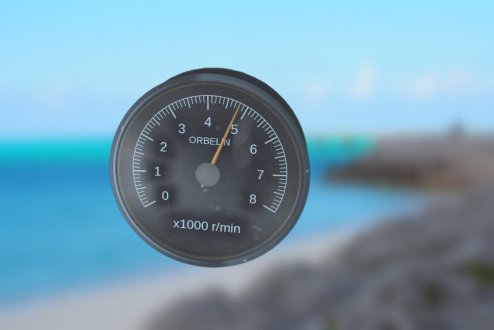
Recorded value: {"value": 4800, "unit": "rpm"}
